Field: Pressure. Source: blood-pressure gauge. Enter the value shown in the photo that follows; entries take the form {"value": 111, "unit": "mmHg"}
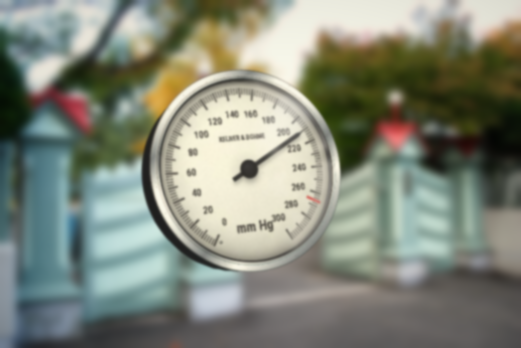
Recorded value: {"value": 210, "unit": "mmHg"}
